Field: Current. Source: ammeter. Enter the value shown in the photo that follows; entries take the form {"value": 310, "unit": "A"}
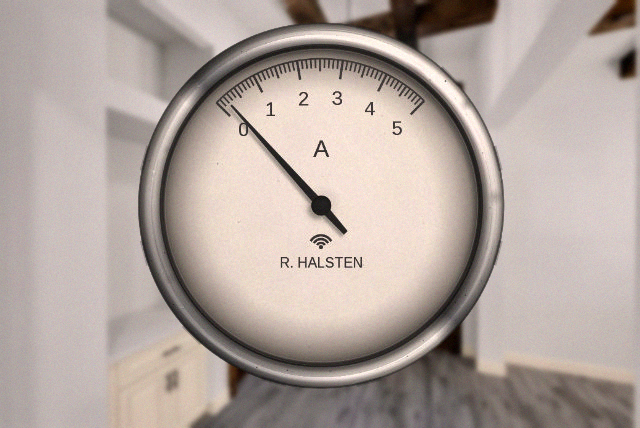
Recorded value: {"value": 0.2, "unit": "A"}
